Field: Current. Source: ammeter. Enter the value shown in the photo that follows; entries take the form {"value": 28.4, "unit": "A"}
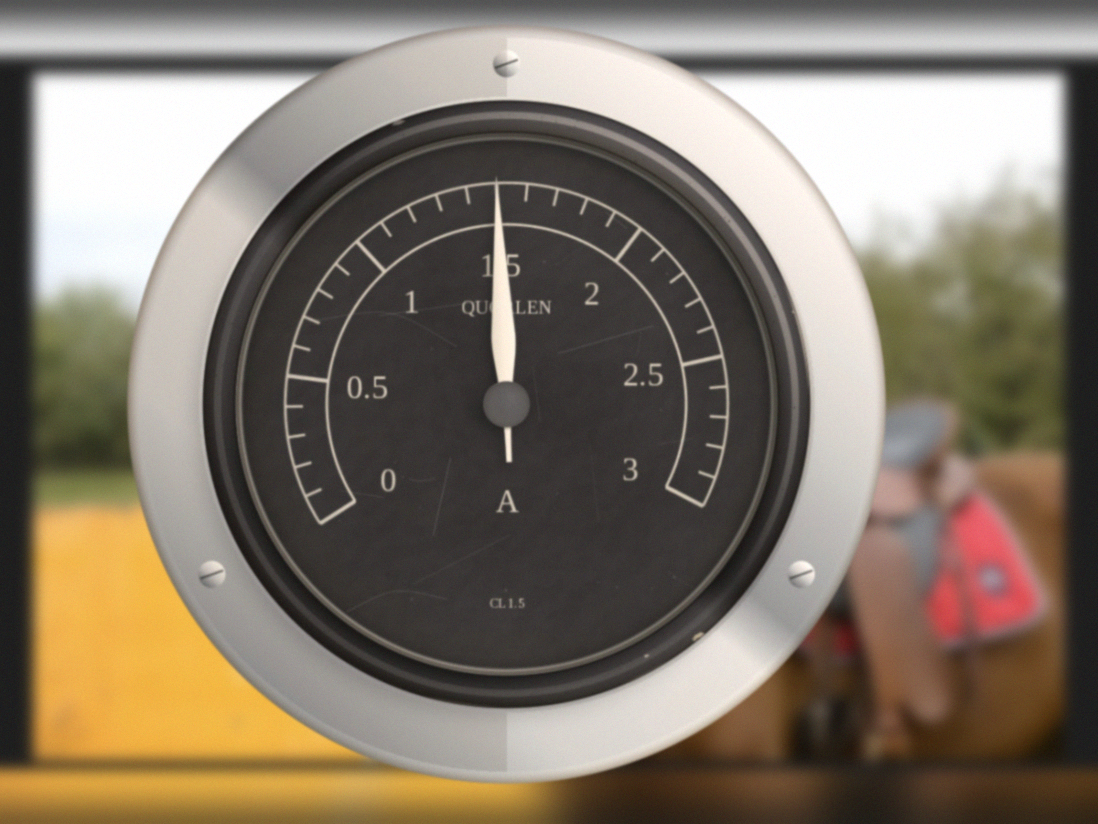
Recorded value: {"value": 1.5, "unit": "A"}
